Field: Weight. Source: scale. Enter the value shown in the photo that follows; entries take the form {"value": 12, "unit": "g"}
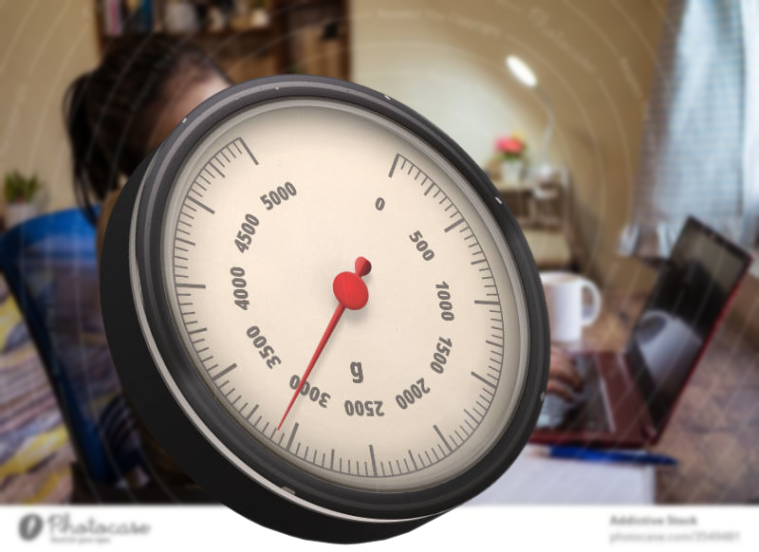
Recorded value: {"value": 3100, "unit": "g"}
